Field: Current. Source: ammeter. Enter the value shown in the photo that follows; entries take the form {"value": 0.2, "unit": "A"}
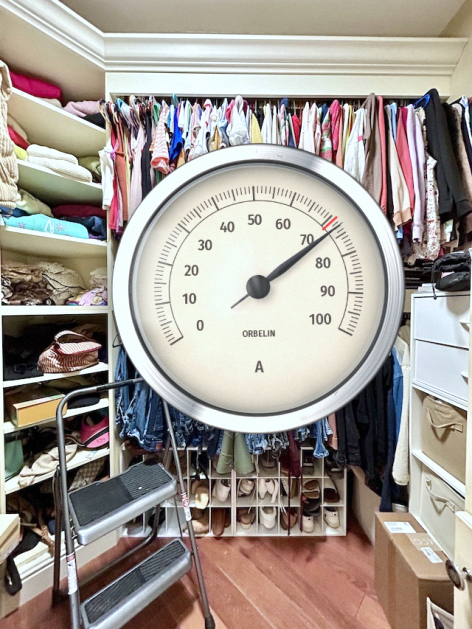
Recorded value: {"value": 73, "unit": "A"}
